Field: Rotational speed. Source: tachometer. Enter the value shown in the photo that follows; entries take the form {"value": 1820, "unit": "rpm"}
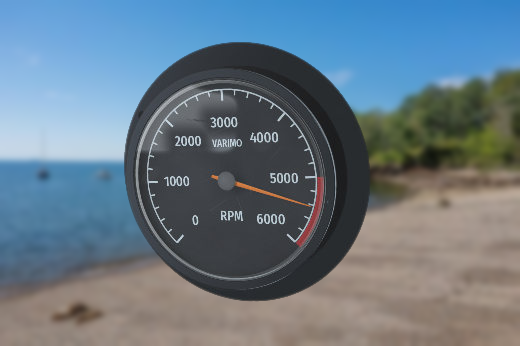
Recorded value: {"value": 5400, "unit": "rpm"}
